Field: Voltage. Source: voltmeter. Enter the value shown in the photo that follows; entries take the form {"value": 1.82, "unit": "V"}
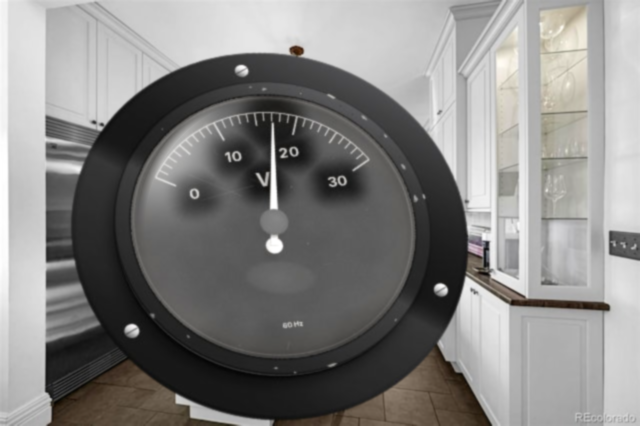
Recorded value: {"value": 17, "unit": "V"}
